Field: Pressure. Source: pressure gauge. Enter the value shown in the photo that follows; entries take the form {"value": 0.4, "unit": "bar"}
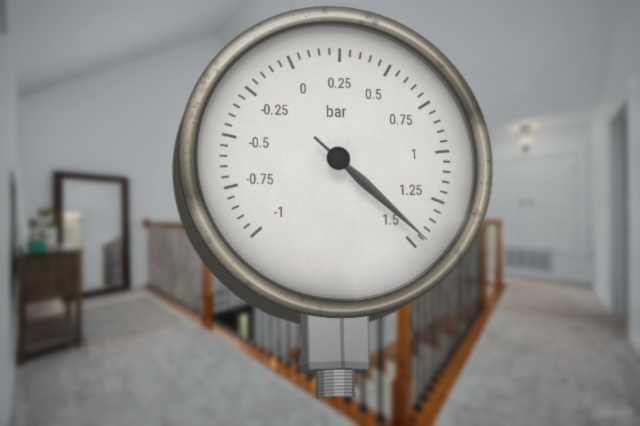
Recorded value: {"value": 1.45, "unit": "bar"}
